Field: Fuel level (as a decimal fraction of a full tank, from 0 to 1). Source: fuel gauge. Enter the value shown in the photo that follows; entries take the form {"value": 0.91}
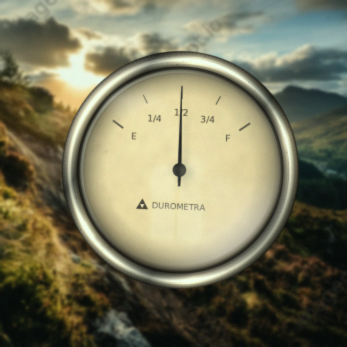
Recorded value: {"value": 0.5}
